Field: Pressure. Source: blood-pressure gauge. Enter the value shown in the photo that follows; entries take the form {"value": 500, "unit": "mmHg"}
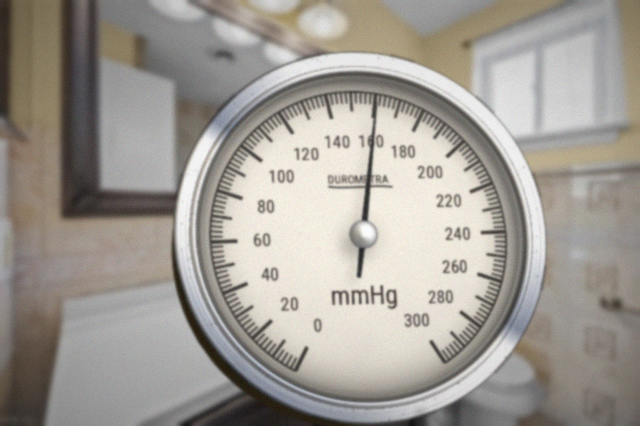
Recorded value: {"value": 160, "unit": "mmHg"}
